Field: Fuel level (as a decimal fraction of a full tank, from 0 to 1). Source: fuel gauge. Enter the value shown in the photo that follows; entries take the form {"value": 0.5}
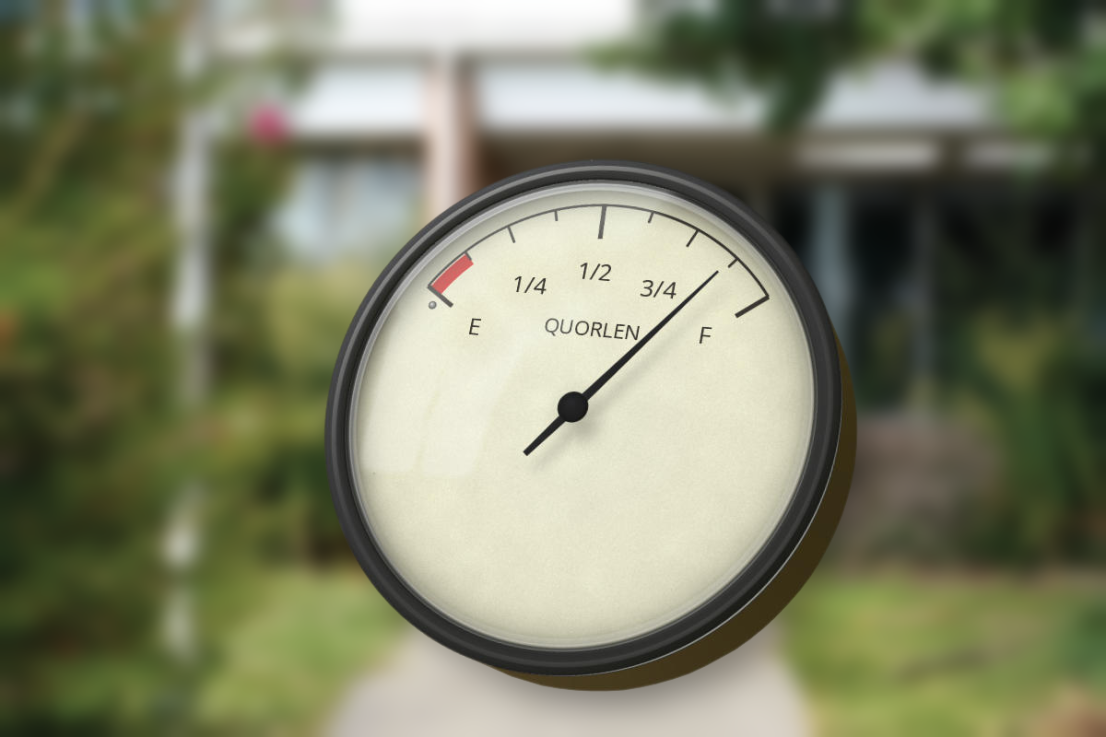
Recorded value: {"value": 0.875}
